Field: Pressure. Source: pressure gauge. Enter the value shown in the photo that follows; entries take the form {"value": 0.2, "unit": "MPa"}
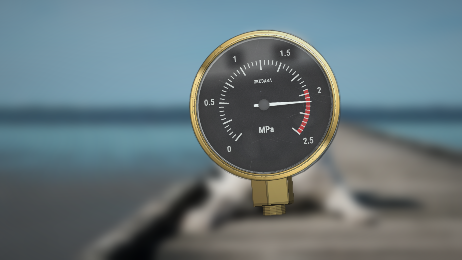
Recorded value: {"value": 2.1, "unit": "MPa"}
